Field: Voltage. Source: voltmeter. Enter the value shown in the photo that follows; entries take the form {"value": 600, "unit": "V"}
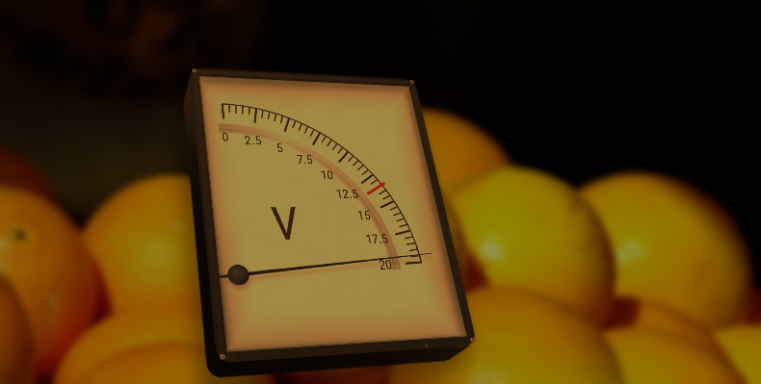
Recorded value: {"value": 19.5, "unit": "V"}
